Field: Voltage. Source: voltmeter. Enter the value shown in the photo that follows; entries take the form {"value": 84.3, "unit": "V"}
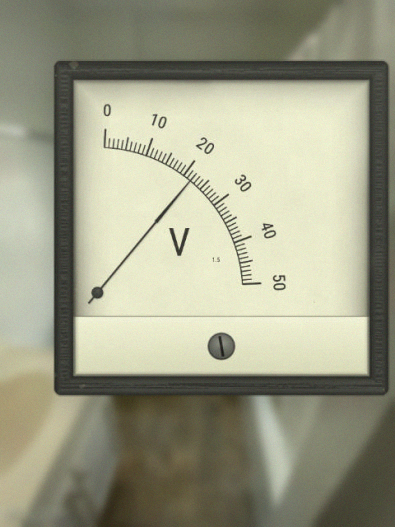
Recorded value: {"value": 22, "unit": "V"}
